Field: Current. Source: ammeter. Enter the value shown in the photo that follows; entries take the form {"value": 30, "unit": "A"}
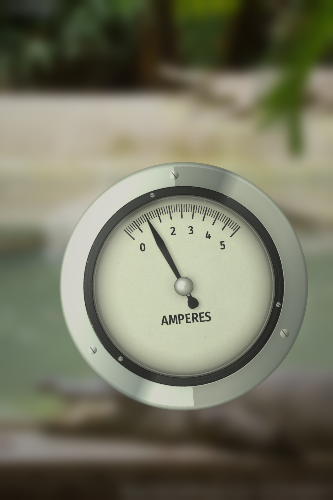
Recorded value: {"value": 1, "unit": "A"}
